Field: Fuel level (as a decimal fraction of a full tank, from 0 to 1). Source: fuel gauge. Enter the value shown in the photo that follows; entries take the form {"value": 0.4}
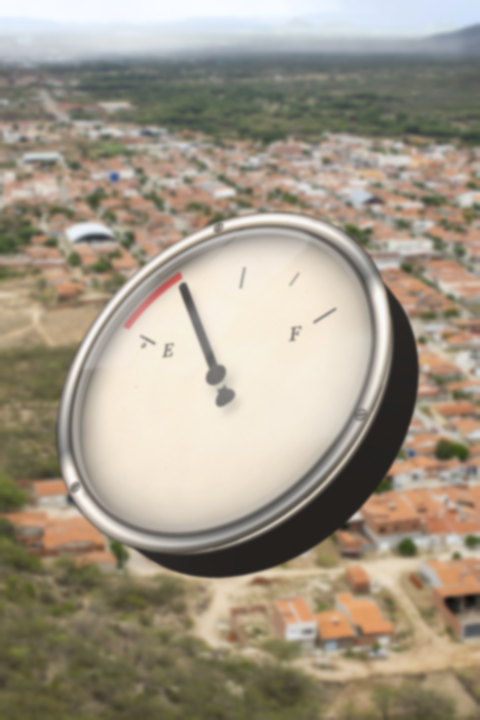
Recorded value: {"value": 0.25}
